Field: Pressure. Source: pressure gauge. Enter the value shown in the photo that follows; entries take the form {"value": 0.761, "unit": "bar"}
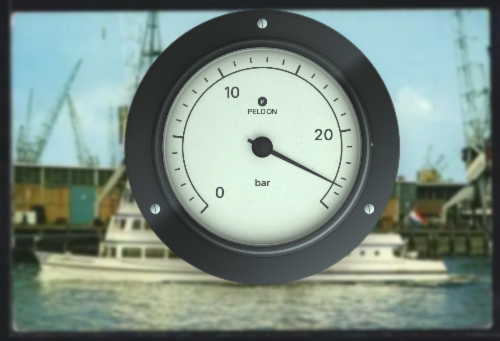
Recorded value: {"value": 23.5, "unit": "bar"}
